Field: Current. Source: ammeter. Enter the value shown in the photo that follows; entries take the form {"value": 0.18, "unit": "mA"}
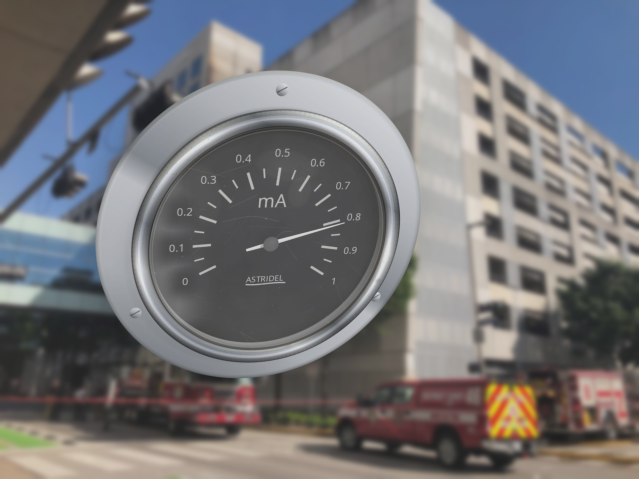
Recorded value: {"value": 0.8, "unit": "mA"}
